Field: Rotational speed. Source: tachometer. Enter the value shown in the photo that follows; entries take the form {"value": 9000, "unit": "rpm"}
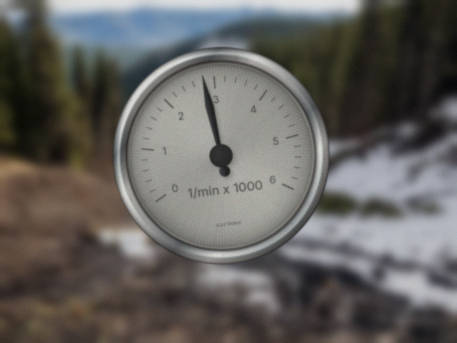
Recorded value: {"value": 2800, "unit": "rpm"}
